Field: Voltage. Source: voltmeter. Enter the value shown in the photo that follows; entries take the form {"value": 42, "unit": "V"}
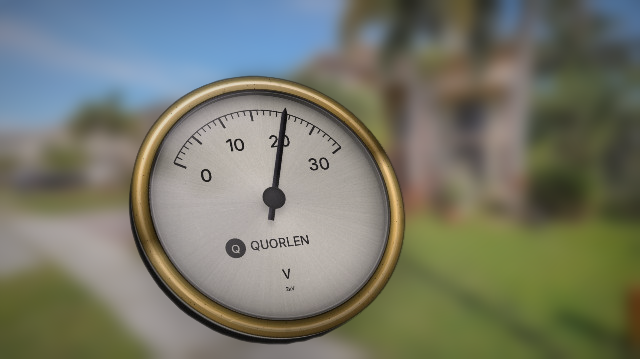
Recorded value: {"value": 20, "unit": "V"}
